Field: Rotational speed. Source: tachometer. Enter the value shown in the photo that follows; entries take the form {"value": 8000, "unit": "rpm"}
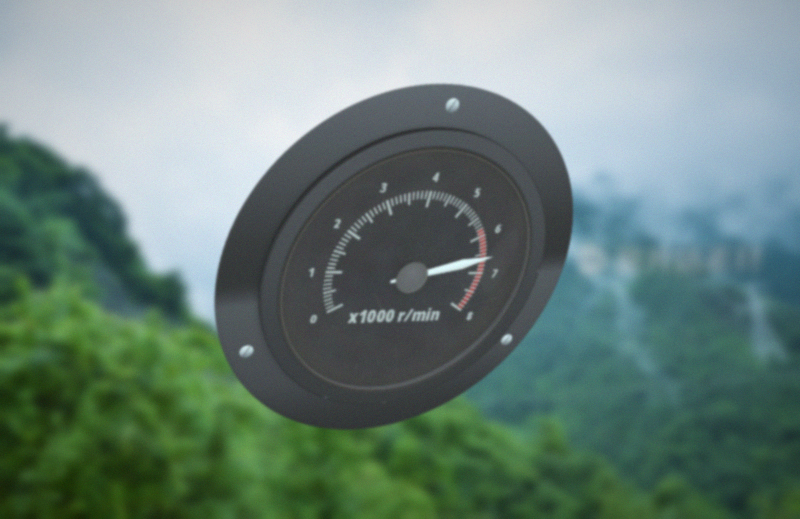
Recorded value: {"value": 6500, "unit": "rpm"}
